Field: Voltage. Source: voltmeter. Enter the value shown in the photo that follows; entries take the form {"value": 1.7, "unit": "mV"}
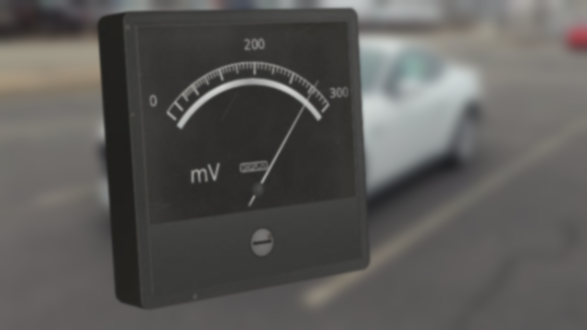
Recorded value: {"value": 275, "unit": "mV"}
